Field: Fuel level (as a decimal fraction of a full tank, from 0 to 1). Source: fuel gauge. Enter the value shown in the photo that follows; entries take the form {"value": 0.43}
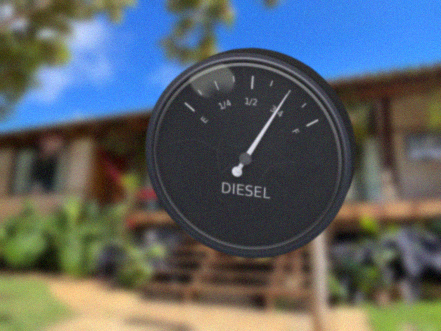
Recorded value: {"value": 0.75}
